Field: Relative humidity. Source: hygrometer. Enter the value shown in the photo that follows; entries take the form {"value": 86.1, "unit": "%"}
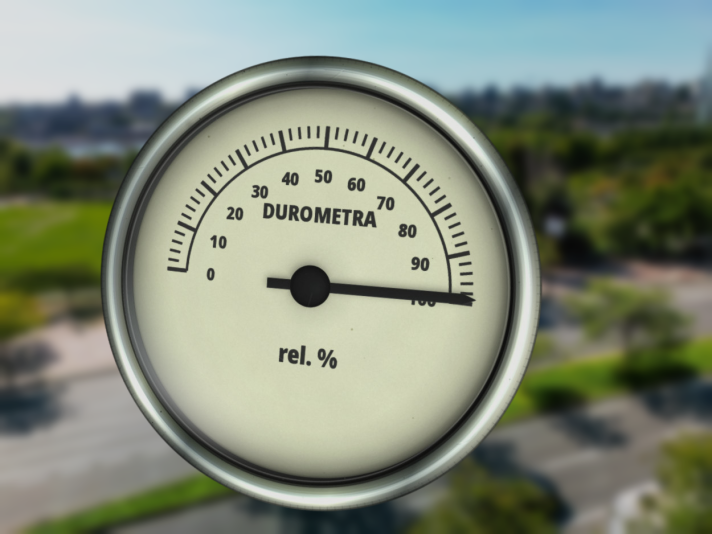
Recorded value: {"value": 99, "unit": "%"}
